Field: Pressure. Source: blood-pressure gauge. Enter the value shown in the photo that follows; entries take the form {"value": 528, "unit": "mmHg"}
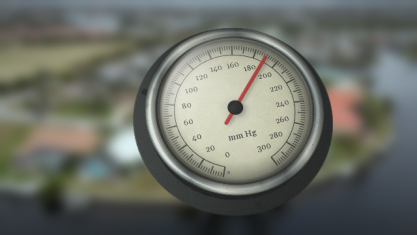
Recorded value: {"value": 190, "unit": "mmHg"}
